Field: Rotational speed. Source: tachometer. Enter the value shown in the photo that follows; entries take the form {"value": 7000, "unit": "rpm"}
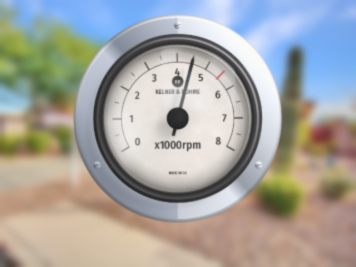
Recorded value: {"value": 4500, "unit": "rpm"}
